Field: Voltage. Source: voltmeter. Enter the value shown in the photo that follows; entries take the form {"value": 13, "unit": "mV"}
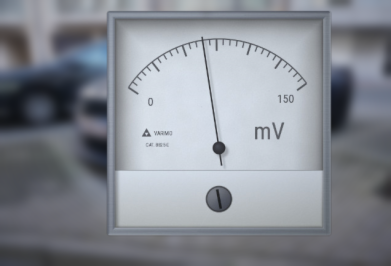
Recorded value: {"value": 65, "unit": "mV"}
